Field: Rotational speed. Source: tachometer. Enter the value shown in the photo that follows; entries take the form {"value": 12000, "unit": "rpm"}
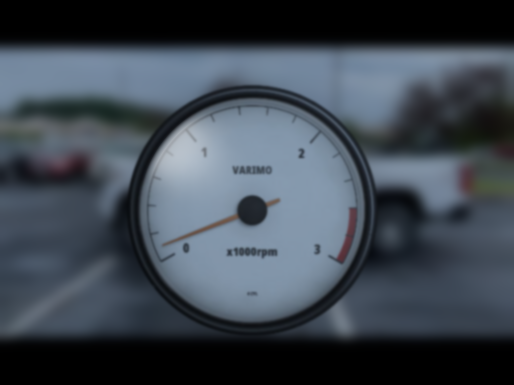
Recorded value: {"value": 100, "unit": "rpm"}
